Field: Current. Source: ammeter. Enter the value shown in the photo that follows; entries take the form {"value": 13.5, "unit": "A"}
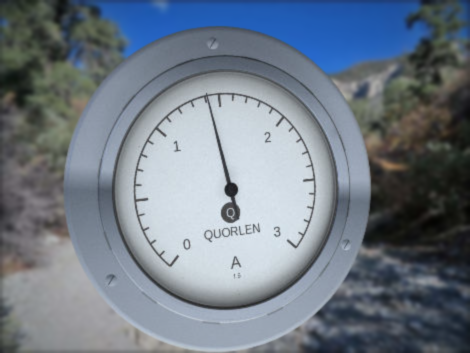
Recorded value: {"value": 1.4, "unit": "A"}
